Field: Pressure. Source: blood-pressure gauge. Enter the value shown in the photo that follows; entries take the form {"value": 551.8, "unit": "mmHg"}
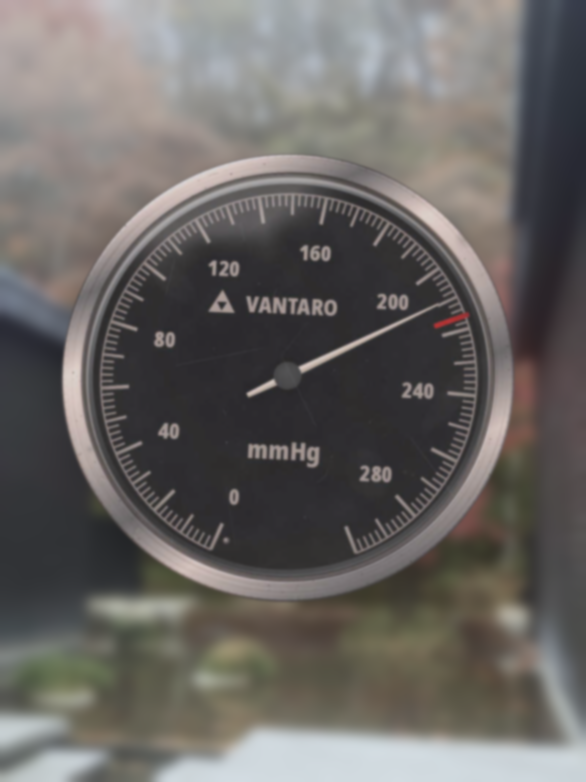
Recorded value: {"value": 210, "unit": "mmHg"}
